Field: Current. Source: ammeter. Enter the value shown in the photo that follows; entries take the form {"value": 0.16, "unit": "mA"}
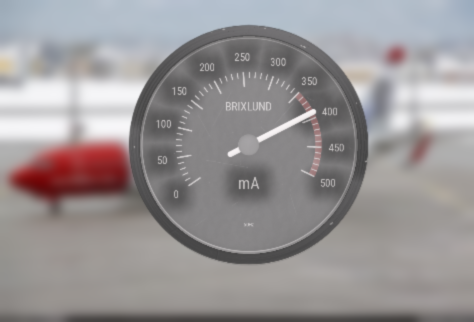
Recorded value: {"value": 390, "unit": "mA"}
